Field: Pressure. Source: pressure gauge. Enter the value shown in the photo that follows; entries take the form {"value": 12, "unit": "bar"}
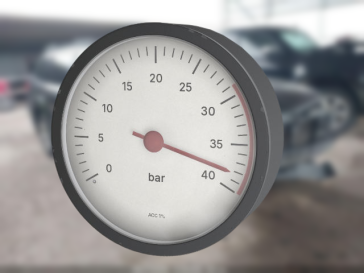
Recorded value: {"value": 38, "unit": "bar"}
